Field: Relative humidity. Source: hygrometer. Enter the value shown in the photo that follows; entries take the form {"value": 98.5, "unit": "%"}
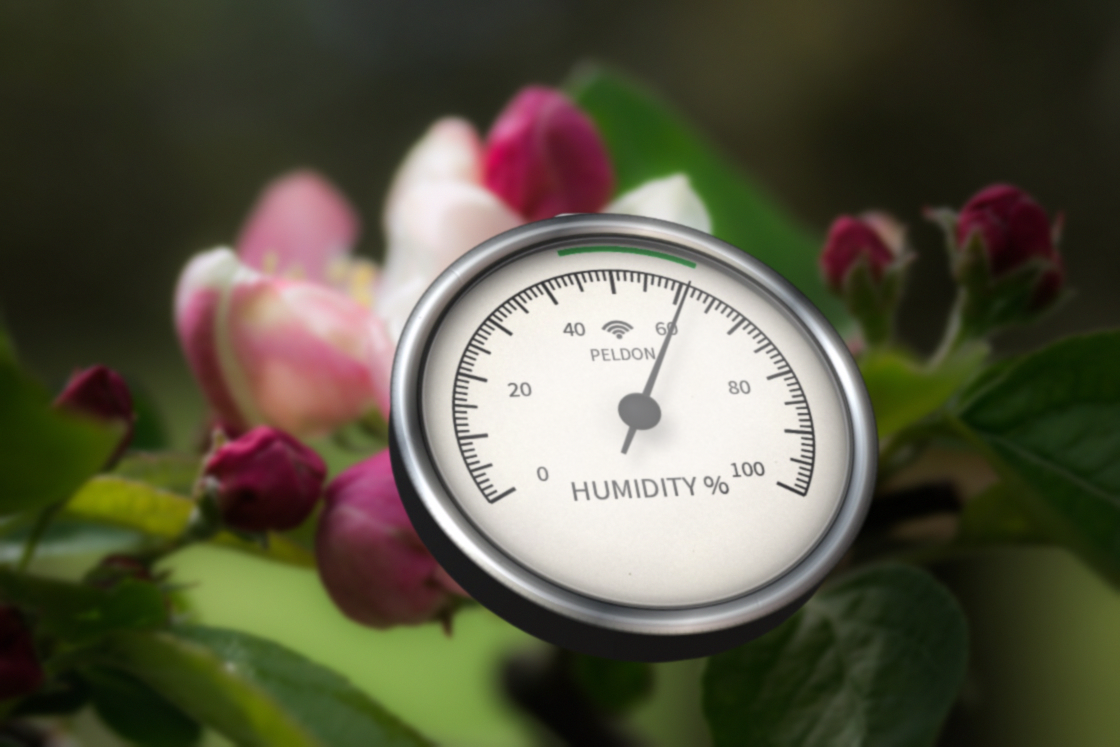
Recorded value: {"value": 61, "unit": "%"}
